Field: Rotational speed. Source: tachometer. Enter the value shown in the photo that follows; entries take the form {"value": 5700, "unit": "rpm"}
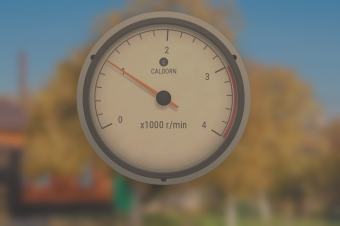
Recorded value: {"value": 1000, "unit": "rpm"}
